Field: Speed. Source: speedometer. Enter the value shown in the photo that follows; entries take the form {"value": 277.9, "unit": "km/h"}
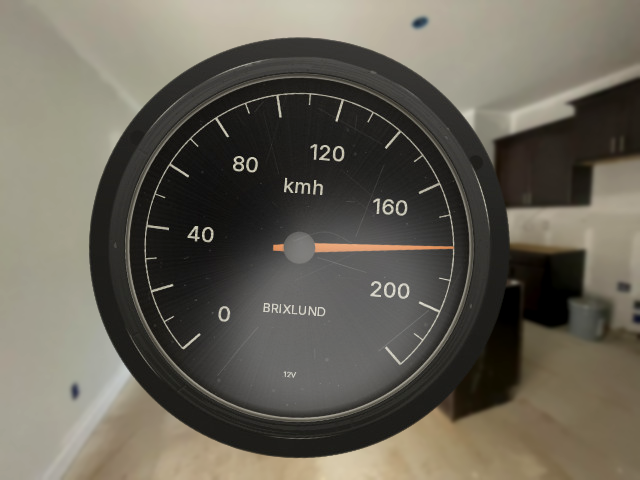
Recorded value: {"value": 180, "unit": "km/h"}
